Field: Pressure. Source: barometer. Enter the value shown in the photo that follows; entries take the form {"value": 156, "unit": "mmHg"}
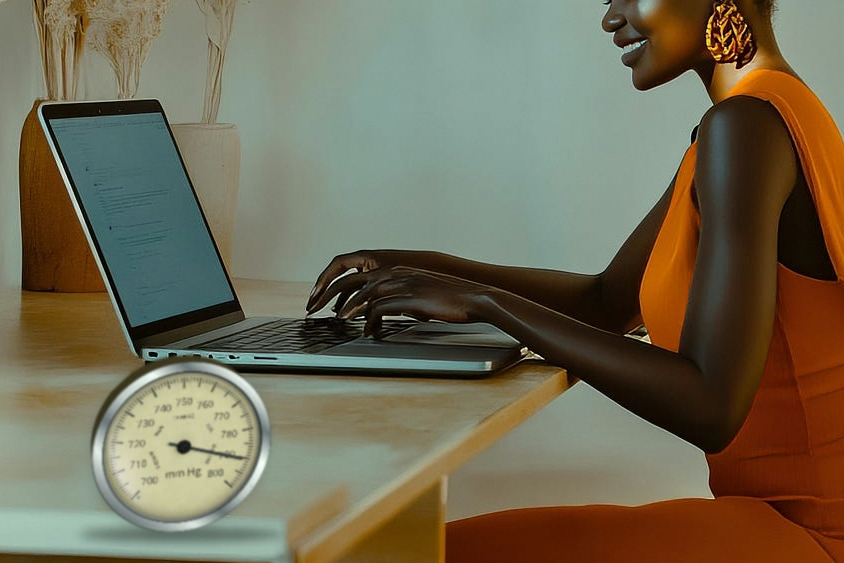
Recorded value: {"value": 790, "unit": "mmHg"}
